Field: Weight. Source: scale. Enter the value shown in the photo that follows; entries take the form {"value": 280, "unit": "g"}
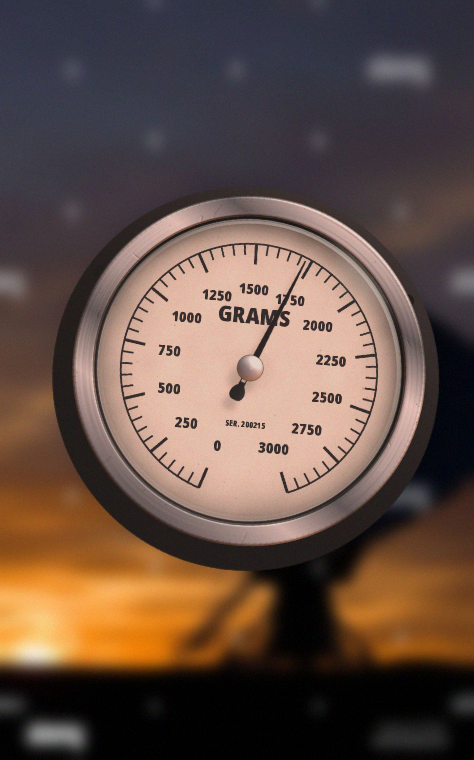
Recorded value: {"value": 1725, "unit": "g"}
